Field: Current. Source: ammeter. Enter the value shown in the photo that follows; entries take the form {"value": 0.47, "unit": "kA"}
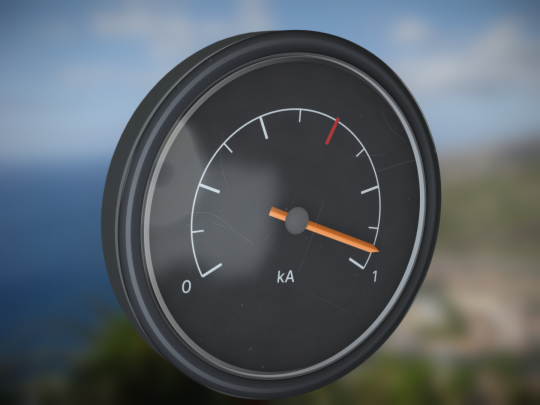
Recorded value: {"value": 0.95, "unit": "kA"}
